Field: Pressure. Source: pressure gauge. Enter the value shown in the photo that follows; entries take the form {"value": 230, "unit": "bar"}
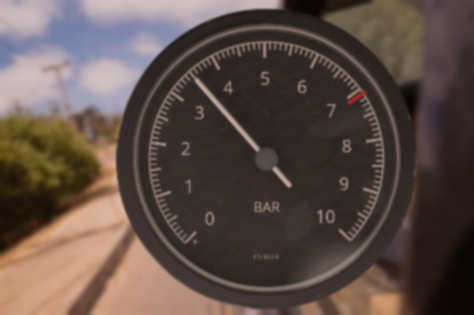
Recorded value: {"value": 3.5, "unit": "bar"}
